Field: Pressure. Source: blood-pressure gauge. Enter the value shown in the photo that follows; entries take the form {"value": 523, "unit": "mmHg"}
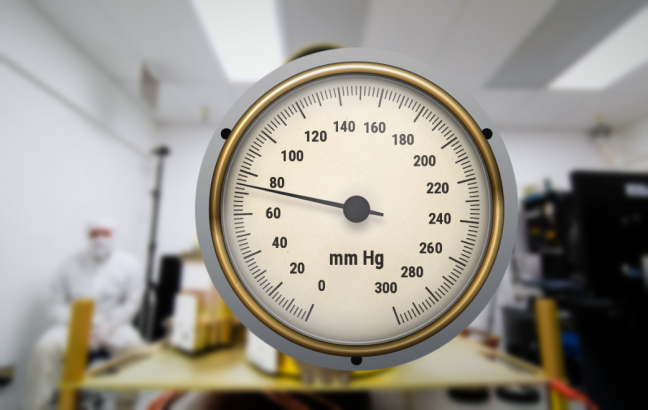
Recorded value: {"value": 74, "unit": "mmHg"}
